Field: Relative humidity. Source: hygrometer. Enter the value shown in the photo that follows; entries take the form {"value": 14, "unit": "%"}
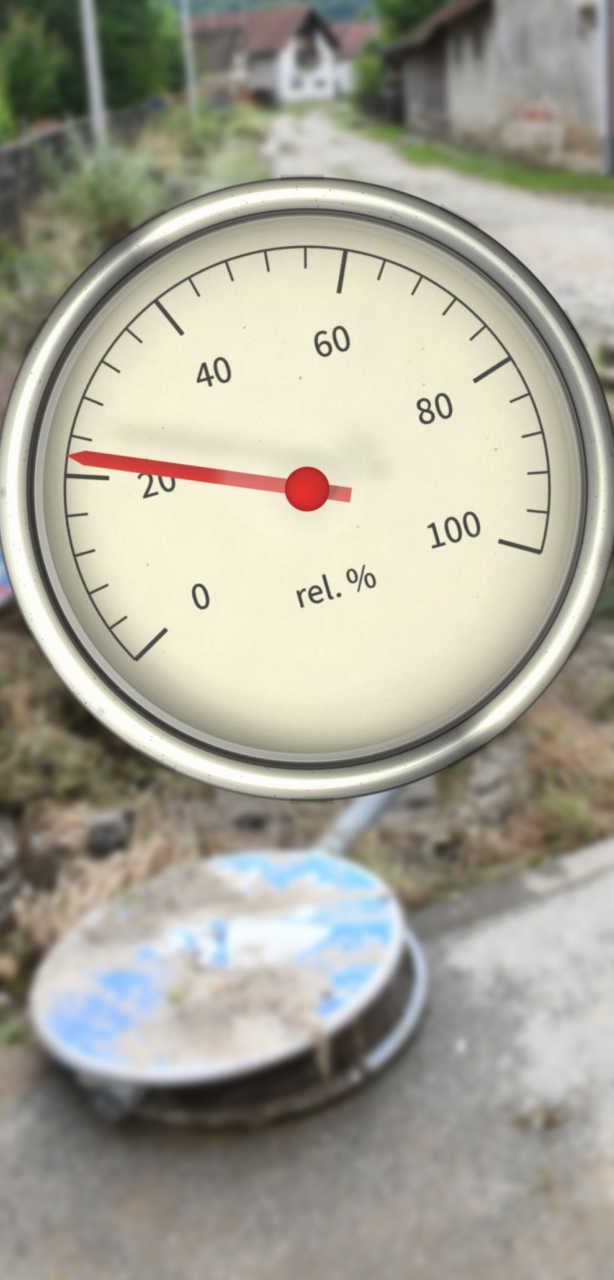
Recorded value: {"value": 22, "unit": "%"}
